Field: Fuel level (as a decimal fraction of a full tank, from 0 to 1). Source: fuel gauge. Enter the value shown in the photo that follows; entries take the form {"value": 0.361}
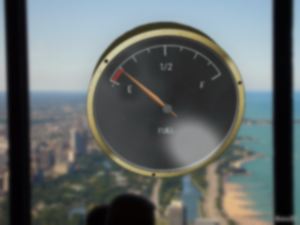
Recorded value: {"value": 0.125}
